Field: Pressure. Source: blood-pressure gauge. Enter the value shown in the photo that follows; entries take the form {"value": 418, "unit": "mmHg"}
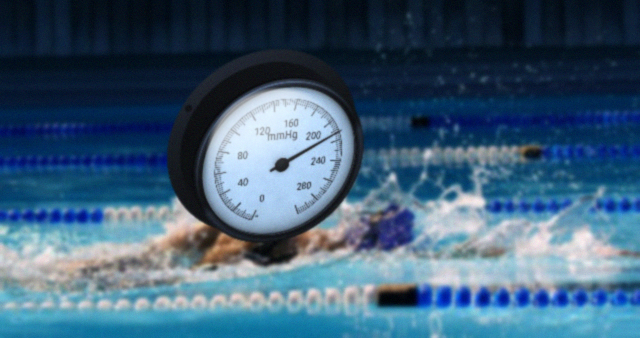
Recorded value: {"value": 210, "unit": "mmHg"}
